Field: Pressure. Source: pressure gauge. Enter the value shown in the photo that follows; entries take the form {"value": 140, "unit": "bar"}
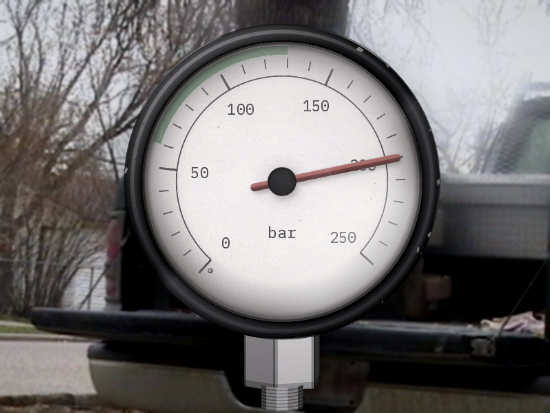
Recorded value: {"value": 200, "unit": "bar"}
